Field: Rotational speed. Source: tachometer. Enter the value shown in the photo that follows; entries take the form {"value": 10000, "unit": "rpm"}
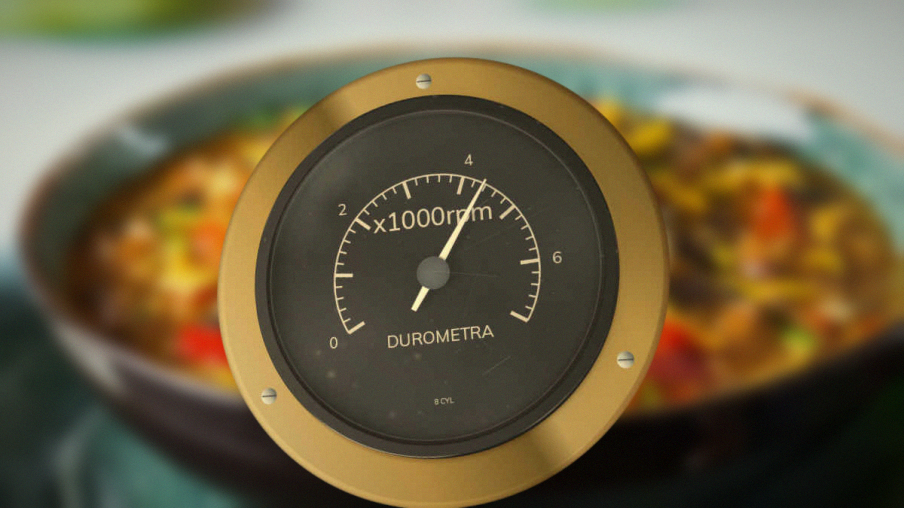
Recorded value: {"value": 4400, "unit": "rpm"}
